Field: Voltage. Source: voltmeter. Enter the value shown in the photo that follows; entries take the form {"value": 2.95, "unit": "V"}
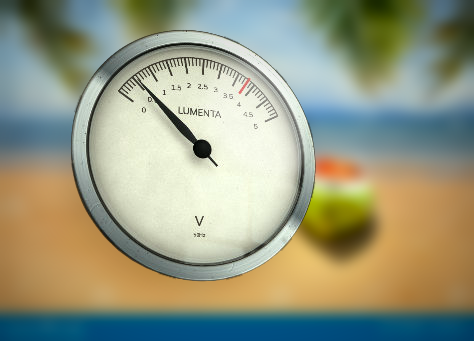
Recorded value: {"value": 0.5, "unit": "V"}
